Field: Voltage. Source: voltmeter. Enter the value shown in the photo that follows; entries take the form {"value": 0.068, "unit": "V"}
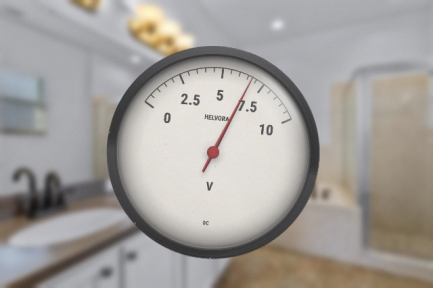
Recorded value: {"value": 6.75, "unit": "V"}
